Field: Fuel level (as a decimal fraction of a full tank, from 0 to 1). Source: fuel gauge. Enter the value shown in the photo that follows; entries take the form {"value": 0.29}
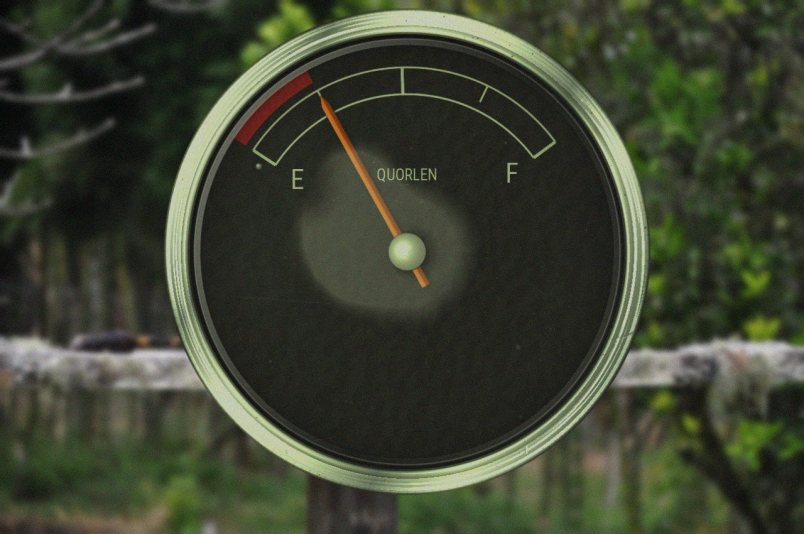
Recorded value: {"value": 0.25}
